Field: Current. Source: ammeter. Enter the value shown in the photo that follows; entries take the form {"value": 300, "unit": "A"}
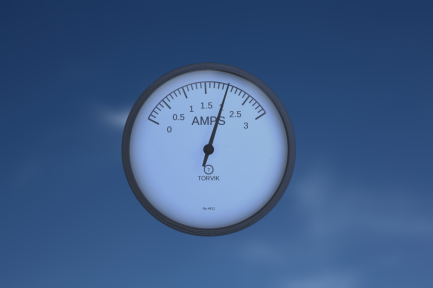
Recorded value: {"value": 2, "unit": "A"}
